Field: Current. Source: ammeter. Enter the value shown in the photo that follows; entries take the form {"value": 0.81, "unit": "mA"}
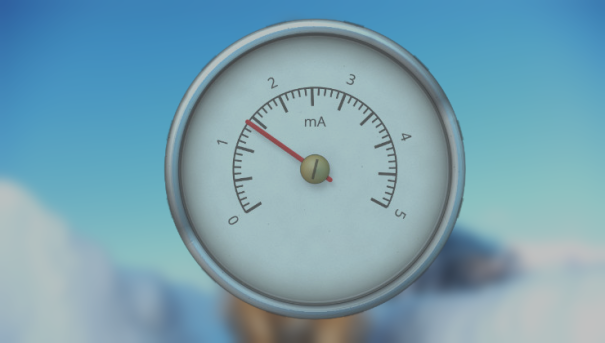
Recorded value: {"value": 1.4, "unit": "mA"}
